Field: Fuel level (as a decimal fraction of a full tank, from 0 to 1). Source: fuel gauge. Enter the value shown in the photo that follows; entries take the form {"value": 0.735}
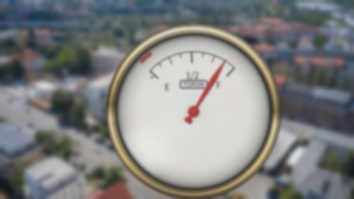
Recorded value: {"value": 0.875}
